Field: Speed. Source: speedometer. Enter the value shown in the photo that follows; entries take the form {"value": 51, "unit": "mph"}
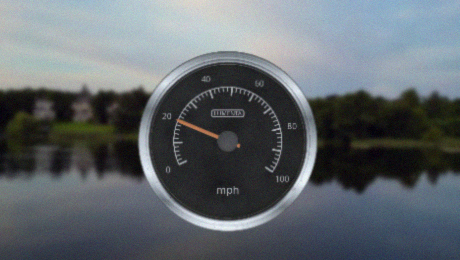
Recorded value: {"value": 20, "unit": "mph"}
